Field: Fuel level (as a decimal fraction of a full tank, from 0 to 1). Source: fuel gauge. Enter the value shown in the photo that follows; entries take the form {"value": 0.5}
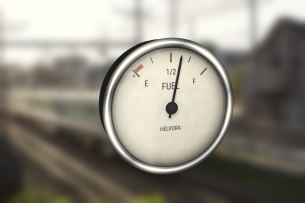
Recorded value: {"value": 0.625}
